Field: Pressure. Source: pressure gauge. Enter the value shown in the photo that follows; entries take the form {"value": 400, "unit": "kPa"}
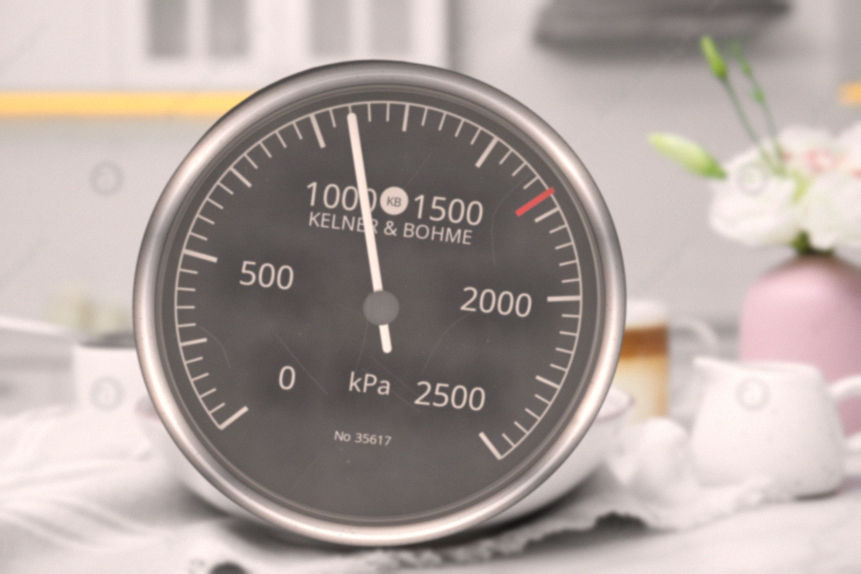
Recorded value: {"value": 1100, "unit": "kPa"}
